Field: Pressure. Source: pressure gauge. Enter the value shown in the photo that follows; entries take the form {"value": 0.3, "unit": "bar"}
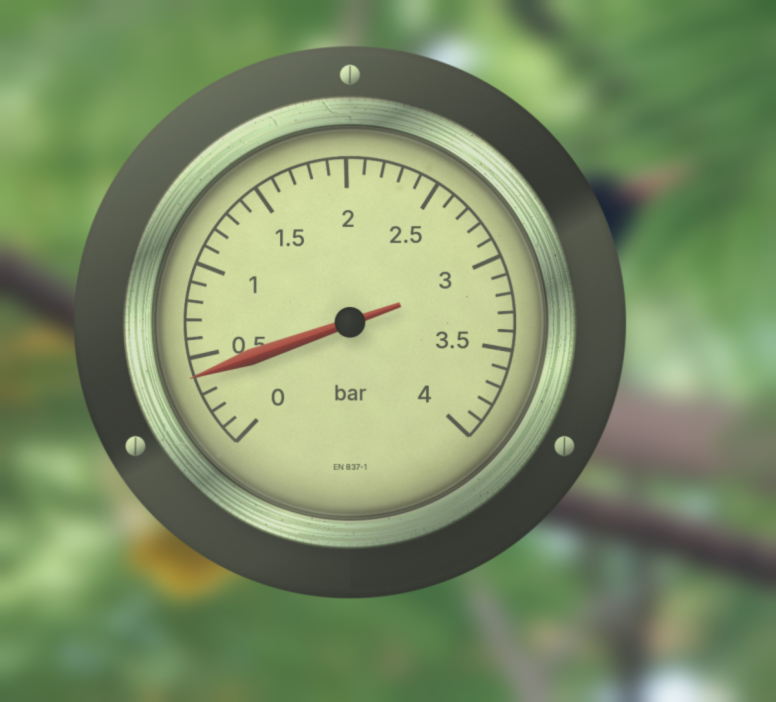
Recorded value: {"value": 0.4, "unit": "bar"}
